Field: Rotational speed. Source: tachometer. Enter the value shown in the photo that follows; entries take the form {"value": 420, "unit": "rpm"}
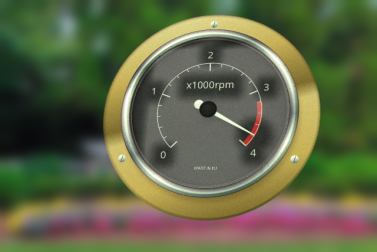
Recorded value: {"value": 3800, "unit": "rpm"}
